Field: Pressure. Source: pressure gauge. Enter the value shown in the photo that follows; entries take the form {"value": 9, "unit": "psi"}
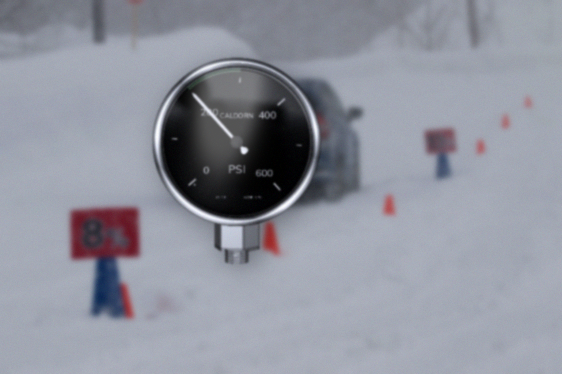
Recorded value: {"value": 200, "unit": "psi"}
